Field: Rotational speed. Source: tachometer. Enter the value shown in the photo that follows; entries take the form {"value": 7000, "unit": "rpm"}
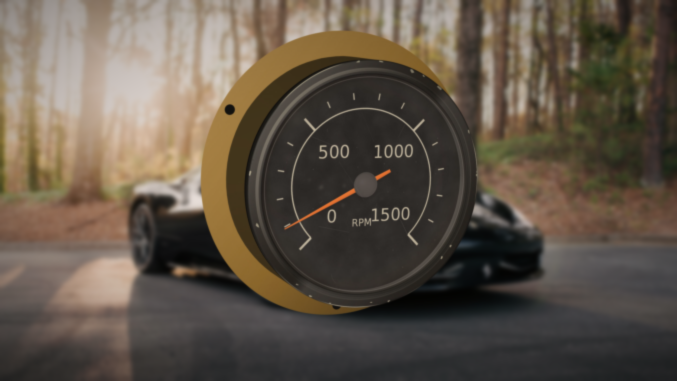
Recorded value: {"value": 100, "unit": "rpm"}
